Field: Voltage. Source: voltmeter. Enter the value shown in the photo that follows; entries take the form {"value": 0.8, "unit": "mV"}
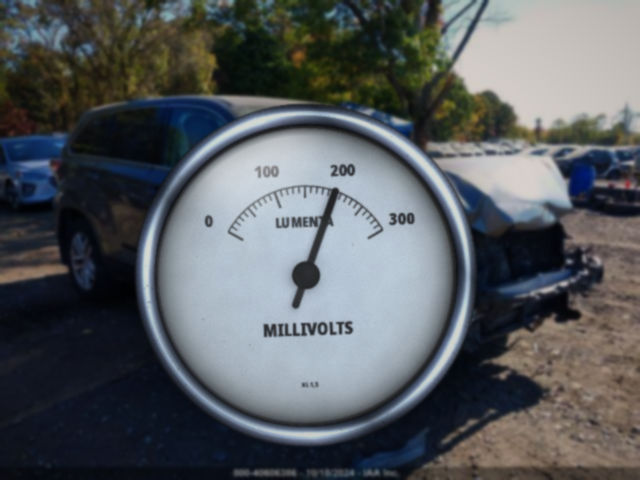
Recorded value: {"value": 200, "unit": "mV"}
